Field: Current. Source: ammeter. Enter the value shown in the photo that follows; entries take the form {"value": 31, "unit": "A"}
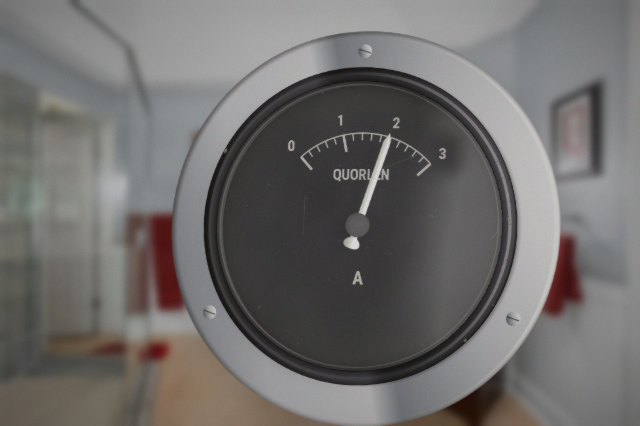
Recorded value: {"value": 2, "unit": "A"}
